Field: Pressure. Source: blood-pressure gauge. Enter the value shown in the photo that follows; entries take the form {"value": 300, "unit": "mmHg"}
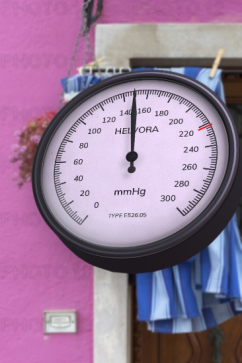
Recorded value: {"value": 150, "unit": "mmHg"}
